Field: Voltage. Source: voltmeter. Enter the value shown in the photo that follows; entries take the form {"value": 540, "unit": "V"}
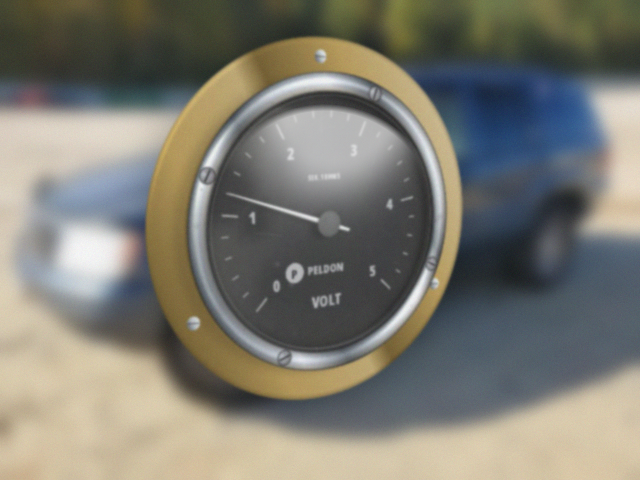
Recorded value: {"value": 1.2, "unit": "V"}
